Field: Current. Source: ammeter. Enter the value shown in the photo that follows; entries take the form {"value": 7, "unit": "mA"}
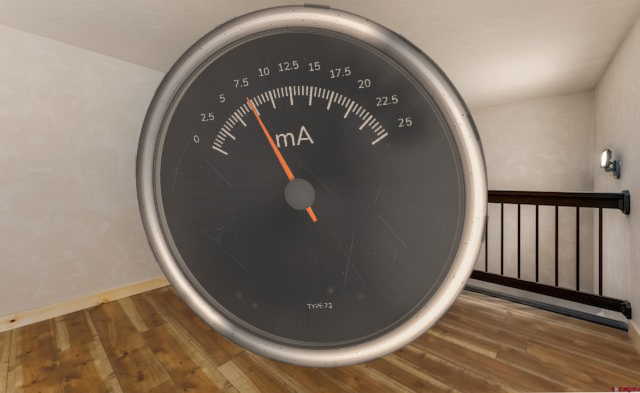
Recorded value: {"value": 7.5, "unit": "mA"}
